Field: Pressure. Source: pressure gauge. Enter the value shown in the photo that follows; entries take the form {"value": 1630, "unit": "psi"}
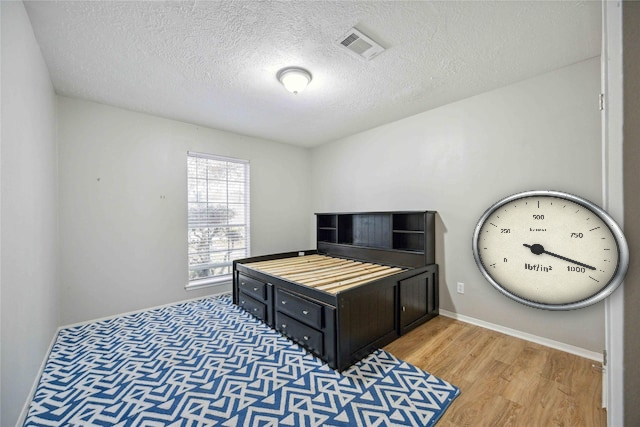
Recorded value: {"value": 950, "unit": "psi"}
